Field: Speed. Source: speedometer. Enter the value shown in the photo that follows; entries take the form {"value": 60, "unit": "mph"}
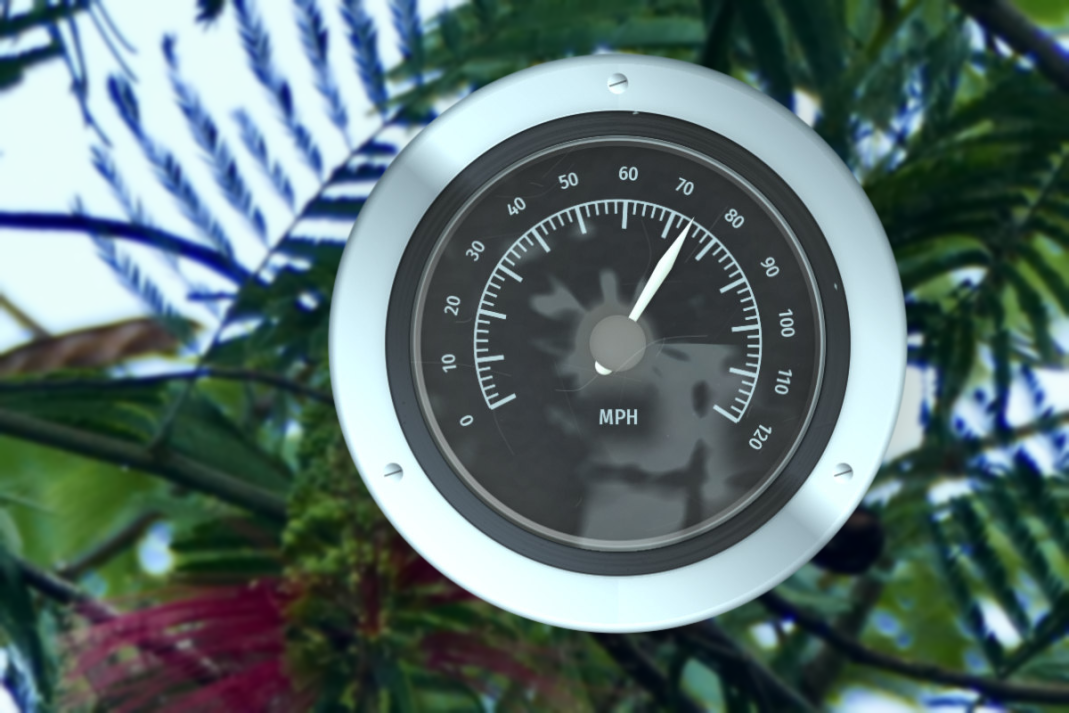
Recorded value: {"value": 74, "unit": "mph"}
